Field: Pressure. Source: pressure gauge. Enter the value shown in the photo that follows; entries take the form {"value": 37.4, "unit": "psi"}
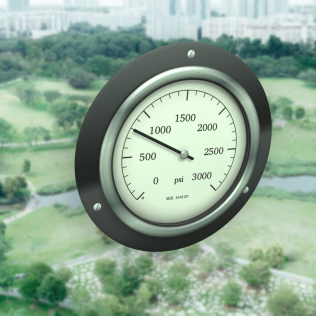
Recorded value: {"value": 800, "unit": "psi"}
